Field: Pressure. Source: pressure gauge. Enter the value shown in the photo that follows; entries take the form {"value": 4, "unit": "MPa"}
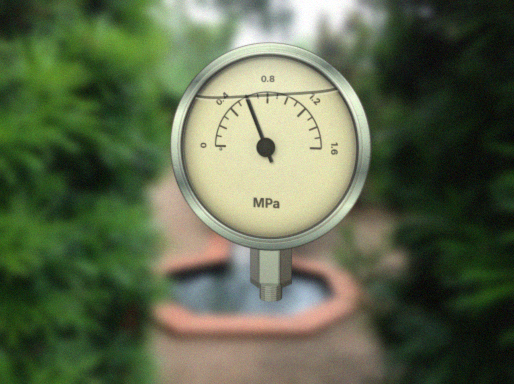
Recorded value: {"value": 0.6, "unit": "MPa"}
